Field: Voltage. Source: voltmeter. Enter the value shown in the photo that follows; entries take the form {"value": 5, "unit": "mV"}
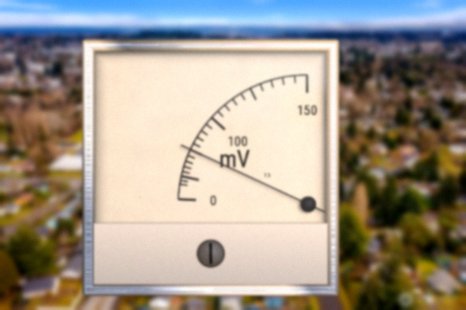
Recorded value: {"value": 75, "unit": "mV"}
